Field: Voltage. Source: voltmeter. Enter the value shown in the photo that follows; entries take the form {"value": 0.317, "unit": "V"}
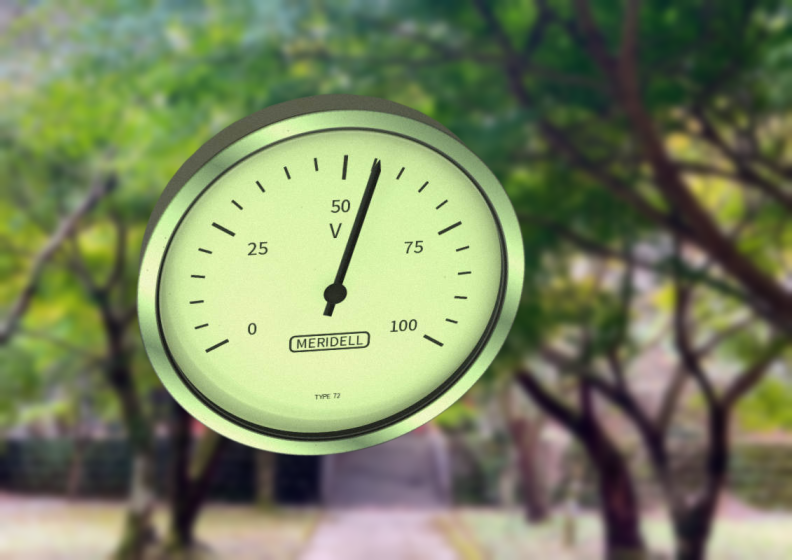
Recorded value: {"value": 55, "unit": "V"}
